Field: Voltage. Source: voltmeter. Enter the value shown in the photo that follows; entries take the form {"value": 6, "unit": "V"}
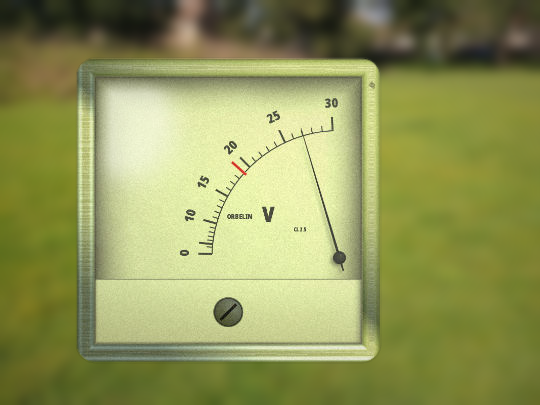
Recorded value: {"value": 27, "unit": "V"}
